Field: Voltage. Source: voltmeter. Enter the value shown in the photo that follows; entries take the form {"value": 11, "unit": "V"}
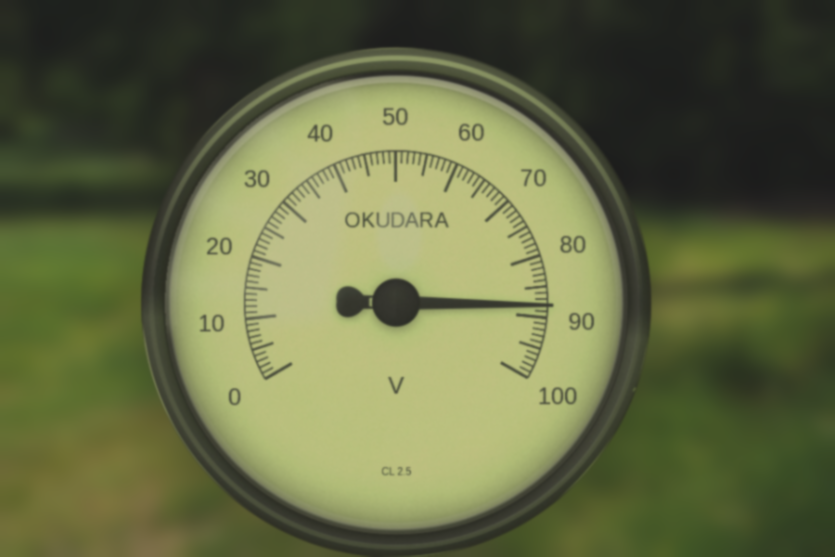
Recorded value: {"value": 88, "unit": "V"}
